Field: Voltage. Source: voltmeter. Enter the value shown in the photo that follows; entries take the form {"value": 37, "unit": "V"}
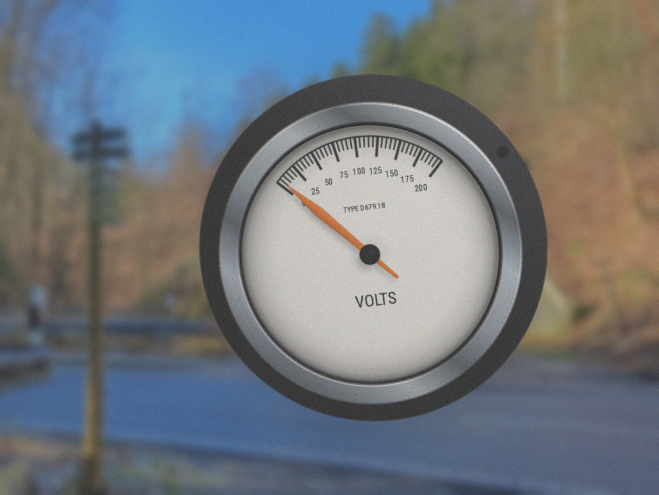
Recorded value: {"value": 5, "unit": "V"}
